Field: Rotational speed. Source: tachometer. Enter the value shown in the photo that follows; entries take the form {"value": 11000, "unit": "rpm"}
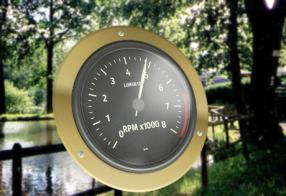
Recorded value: {"value": 4800, "unit": "rpm"}
